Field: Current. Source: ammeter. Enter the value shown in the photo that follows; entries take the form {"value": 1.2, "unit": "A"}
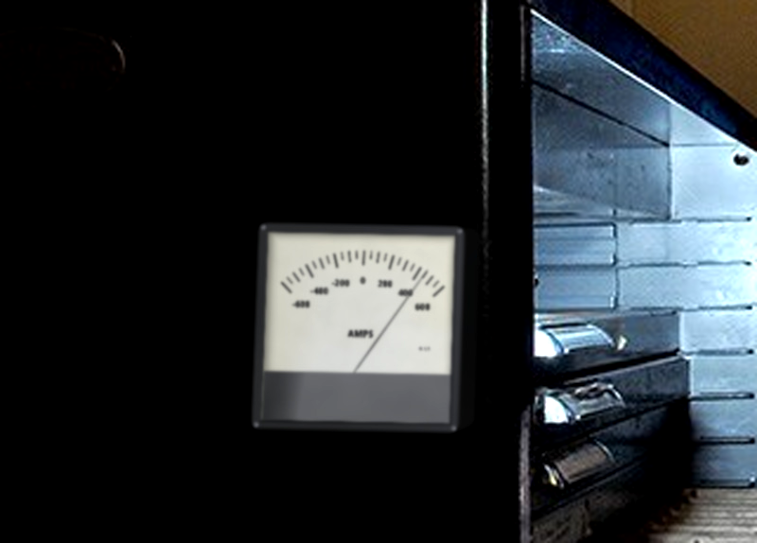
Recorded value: {"value": 450, "unit": "A"}
